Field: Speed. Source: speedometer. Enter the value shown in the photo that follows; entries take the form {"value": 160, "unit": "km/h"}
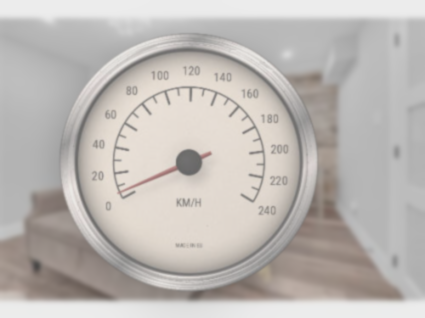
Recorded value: {"value": 5, "unit": "km/h"}
